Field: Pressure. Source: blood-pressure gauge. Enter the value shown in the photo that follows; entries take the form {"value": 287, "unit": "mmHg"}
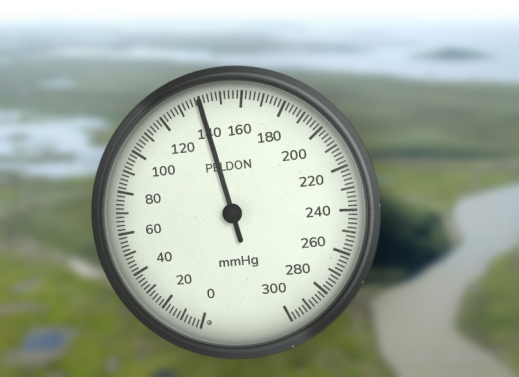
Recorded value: {"value": 140, "unit": "mmHg"}
